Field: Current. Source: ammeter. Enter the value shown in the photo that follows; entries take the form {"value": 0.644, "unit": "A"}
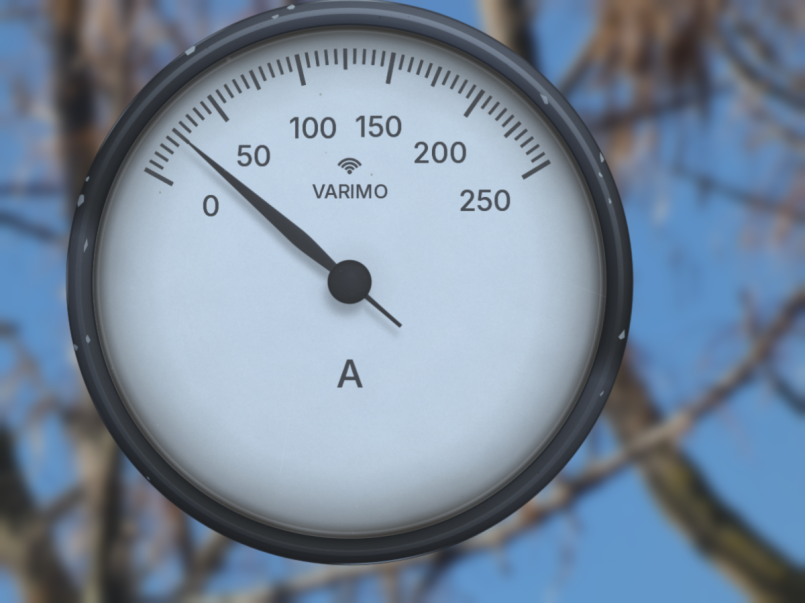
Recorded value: {"value": 25, "unit": "A"}
